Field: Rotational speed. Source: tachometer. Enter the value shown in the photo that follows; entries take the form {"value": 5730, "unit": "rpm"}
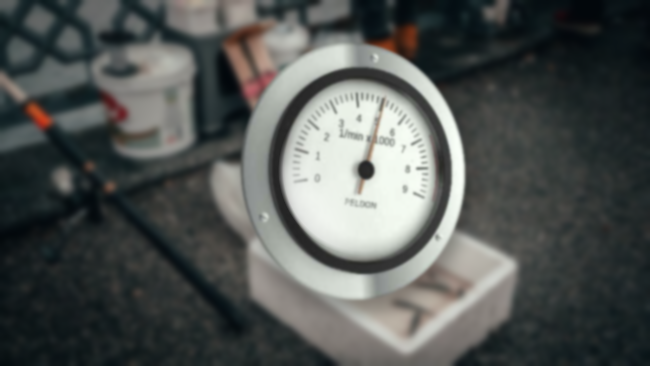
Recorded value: {"value": 5000, "unit": "rpm"}
